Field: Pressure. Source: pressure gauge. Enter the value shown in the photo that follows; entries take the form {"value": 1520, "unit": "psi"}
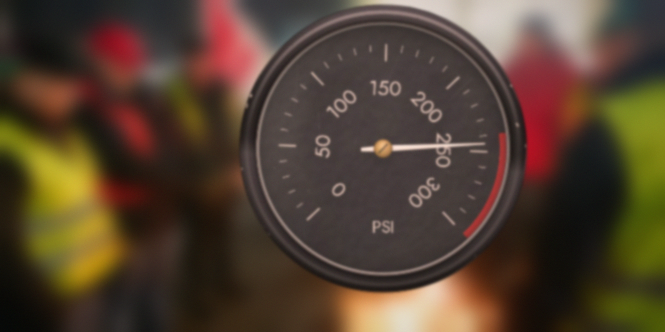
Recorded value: {"value": 245, "unit": "psi"}
